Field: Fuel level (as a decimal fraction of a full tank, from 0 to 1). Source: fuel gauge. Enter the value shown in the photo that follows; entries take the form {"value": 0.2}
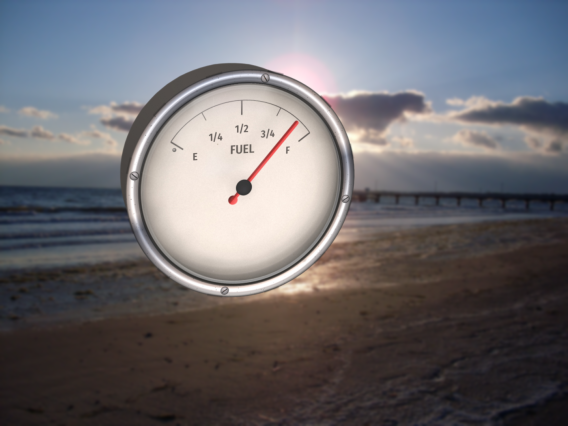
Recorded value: {"value": 0.875}
